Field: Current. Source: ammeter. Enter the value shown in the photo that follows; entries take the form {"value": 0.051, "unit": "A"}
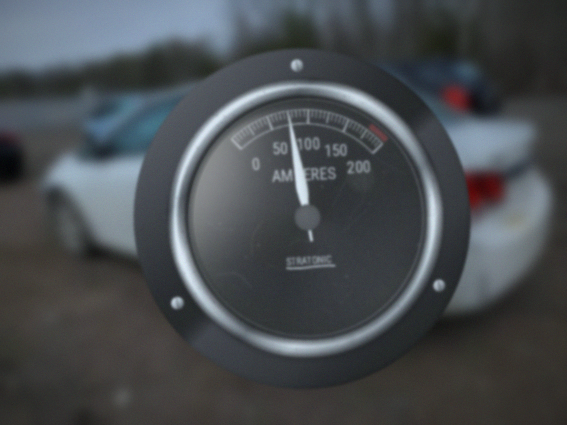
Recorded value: {"value": 75, "unit": "A"}
